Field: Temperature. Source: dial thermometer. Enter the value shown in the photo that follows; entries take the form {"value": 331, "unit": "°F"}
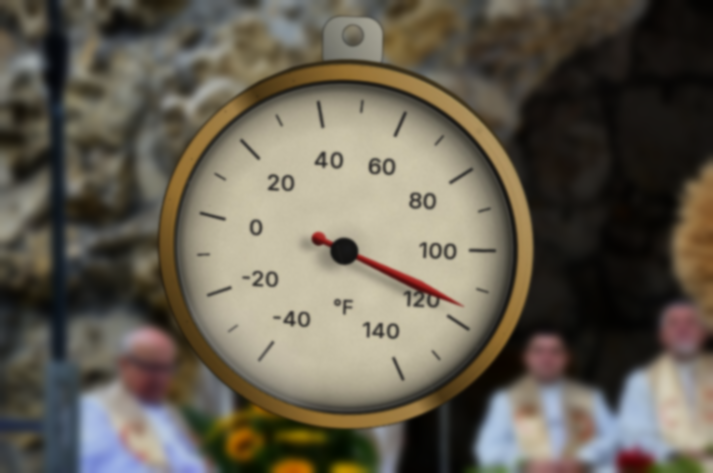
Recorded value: {"value": 115, "unit": "°F"}
